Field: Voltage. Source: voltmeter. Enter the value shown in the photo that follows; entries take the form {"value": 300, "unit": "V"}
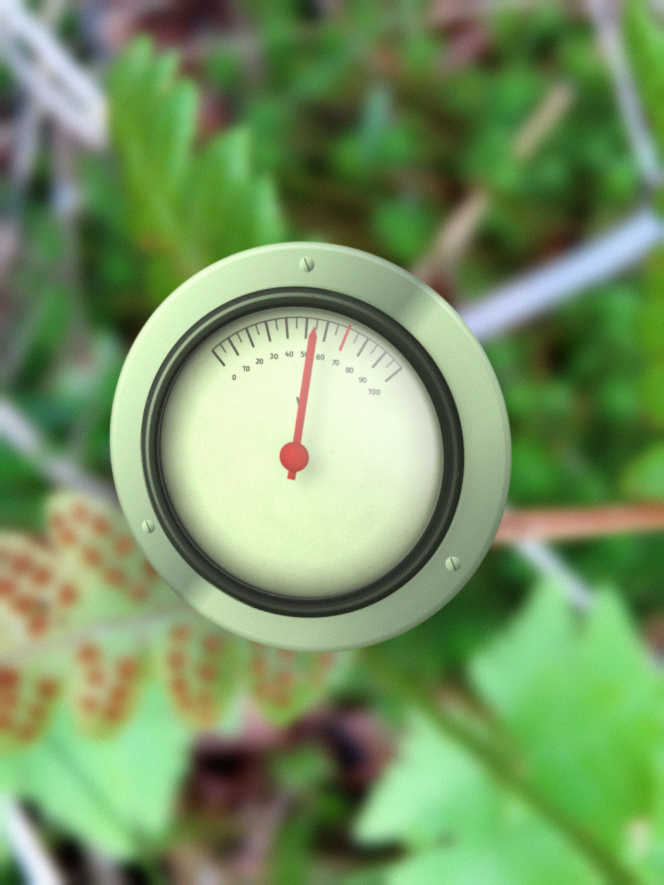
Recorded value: {"value": 55, "unit": "V"}
